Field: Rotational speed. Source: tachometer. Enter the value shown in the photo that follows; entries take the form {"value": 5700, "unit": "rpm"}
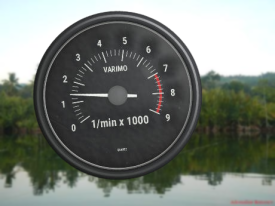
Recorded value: {"value": 1400, "unit": "rpm"}
